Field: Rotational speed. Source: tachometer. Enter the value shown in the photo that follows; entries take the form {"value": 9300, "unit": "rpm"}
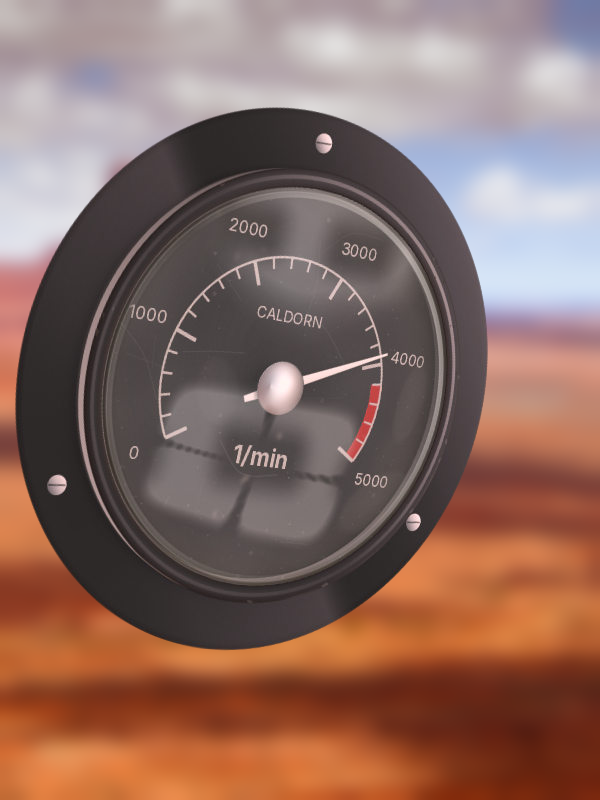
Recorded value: {"value": 3900, "unit": "rpm"}
